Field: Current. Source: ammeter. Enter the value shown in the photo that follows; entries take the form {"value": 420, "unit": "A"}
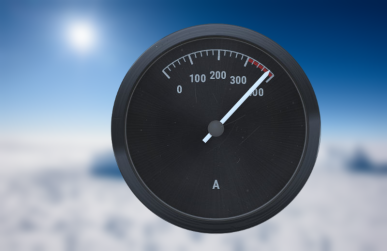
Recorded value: {"value": 380, "unit": "A"}
